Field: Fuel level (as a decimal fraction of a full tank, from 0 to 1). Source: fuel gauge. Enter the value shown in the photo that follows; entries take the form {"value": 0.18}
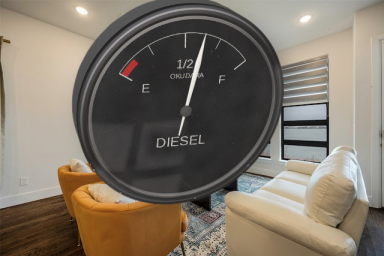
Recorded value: {"value": 0.625}
